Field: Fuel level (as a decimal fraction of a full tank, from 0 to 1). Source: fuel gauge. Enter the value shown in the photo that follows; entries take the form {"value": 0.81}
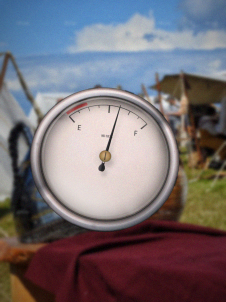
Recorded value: {"value": 0.625}
